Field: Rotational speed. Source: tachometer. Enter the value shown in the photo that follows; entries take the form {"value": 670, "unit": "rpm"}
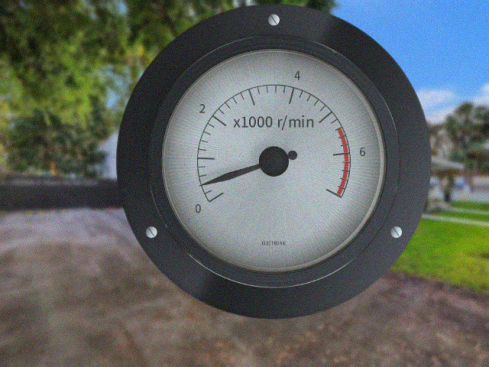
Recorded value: {"value": 400, "unit": "rpm"}
